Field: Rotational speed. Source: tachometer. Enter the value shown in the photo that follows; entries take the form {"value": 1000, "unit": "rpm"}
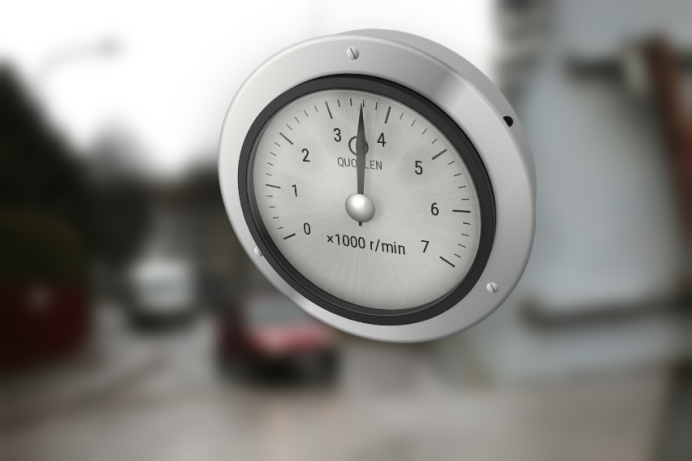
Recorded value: {"value": 3600, "unit": "rpm"}
